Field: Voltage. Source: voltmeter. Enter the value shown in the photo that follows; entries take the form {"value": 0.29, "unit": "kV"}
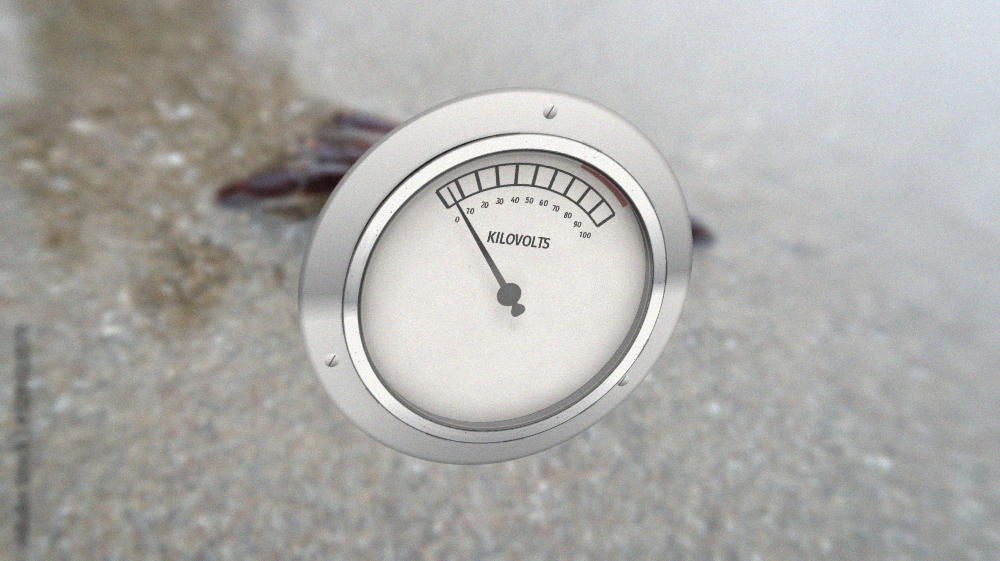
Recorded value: {"value": 5, "unit": "kV"}
